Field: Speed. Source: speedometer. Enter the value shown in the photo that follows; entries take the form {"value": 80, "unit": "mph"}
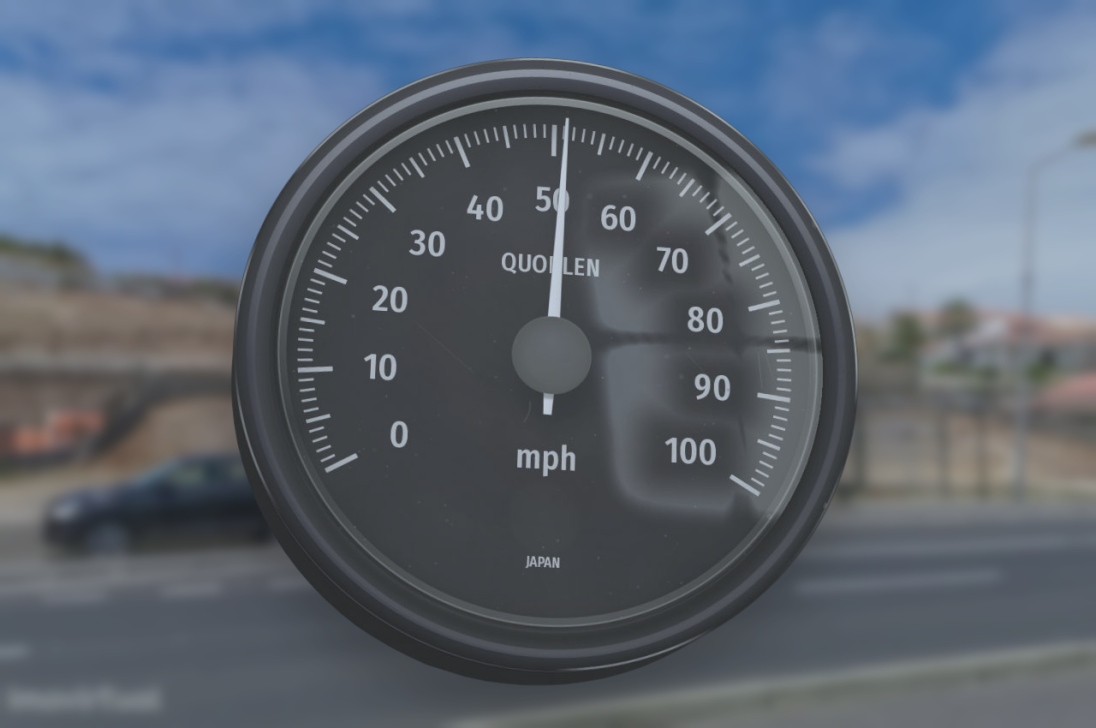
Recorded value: {"value": 51, "unit": "mph"}
